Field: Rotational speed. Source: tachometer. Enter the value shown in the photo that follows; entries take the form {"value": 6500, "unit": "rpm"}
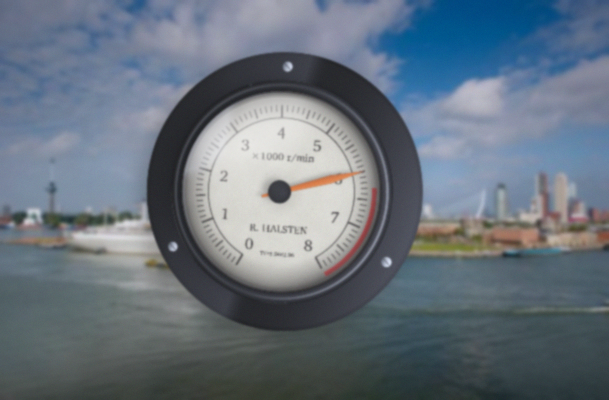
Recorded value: {"value": 6000, "unit": "rpm"}
